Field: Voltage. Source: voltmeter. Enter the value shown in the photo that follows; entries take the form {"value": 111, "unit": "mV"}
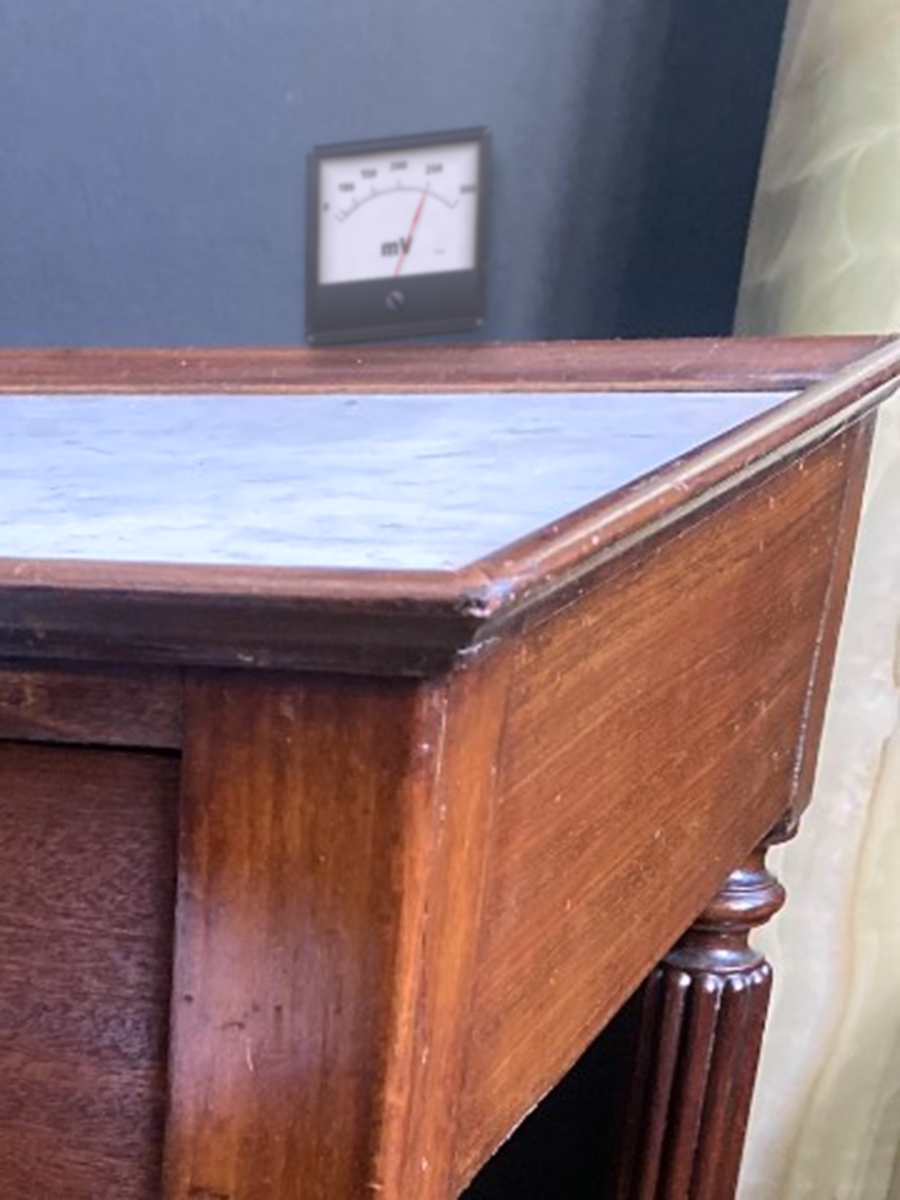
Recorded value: {"value": 250, "unit": "mV"}
